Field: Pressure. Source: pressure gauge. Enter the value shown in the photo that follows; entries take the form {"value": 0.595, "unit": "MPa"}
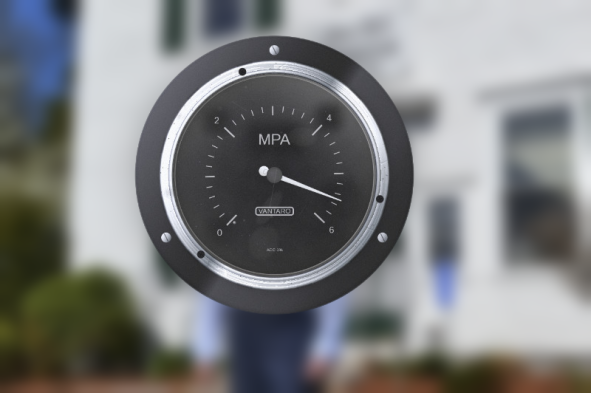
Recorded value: {"value": 5.5, "unit": "MPa"}
